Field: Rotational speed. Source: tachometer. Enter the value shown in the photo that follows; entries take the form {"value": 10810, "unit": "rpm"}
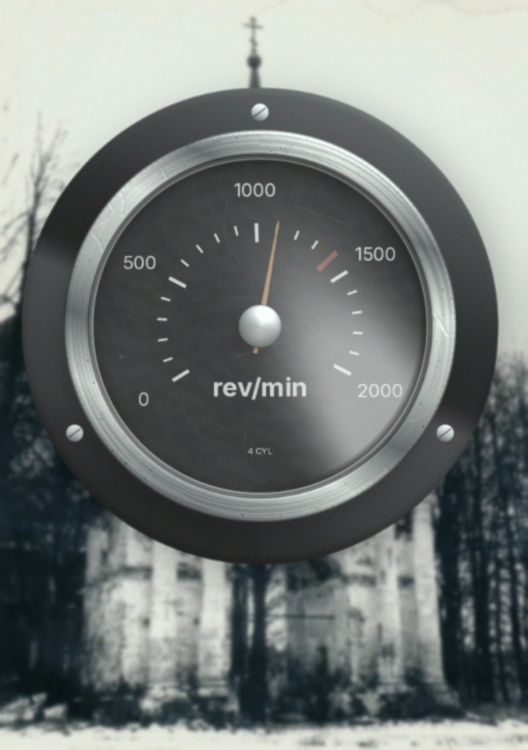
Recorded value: {"value": 1100, "unit": "rpm"}
